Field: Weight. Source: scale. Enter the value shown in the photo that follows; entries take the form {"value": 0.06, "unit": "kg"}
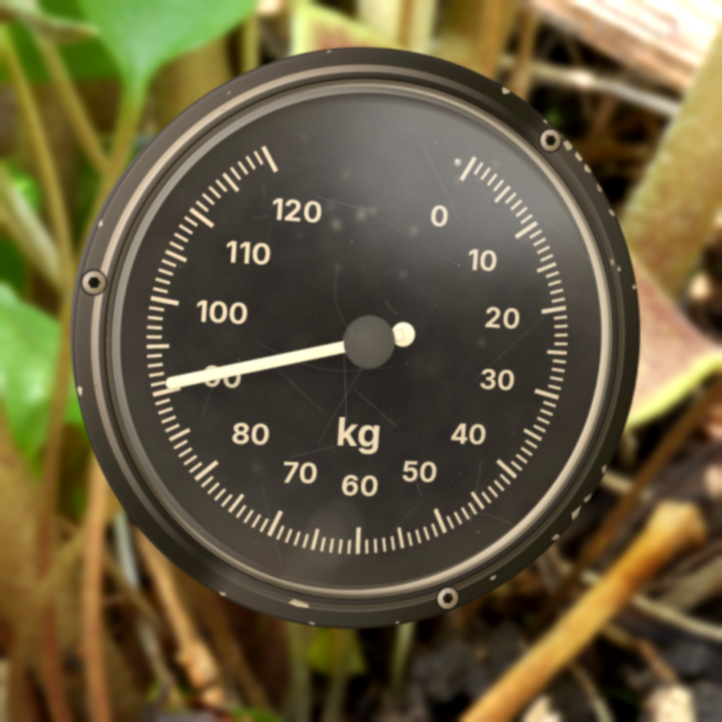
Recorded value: {"value": 91, "unit": "kg"}
